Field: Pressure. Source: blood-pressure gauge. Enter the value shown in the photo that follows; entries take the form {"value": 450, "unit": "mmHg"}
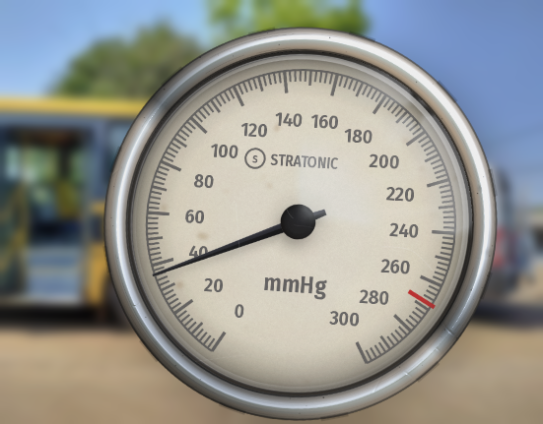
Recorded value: {"value": 36, "unit": "mmHg"}
